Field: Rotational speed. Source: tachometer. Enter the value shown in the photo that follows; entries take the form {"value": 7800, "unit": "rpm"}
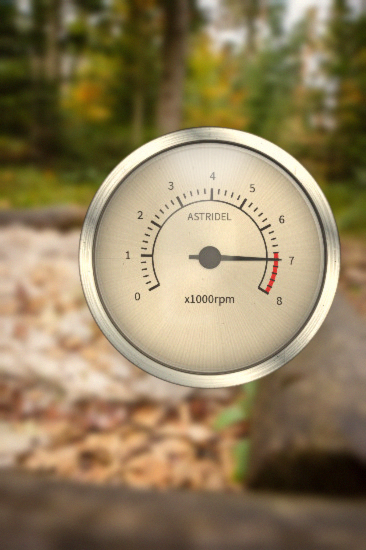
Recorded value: {"value": 7000, "unit": "rpm"}
